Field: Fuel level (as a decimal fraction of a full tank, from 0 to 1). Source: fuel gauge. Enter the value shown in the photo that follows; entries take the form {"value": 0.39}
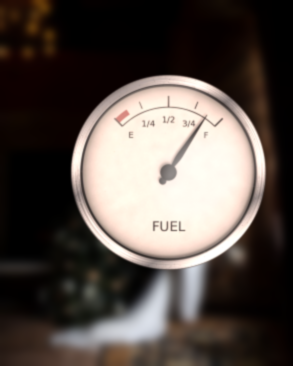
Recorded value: {"value": 0.875}
